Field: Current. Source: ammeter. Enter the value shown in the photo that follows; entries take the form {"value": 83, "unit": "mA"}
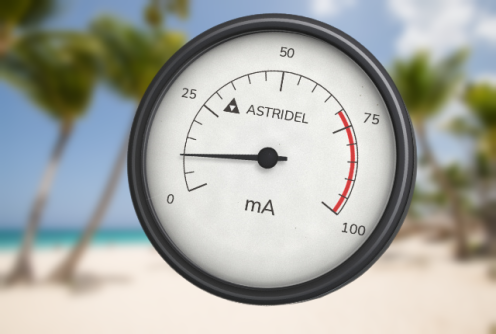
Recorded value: {"value": 10, "unit": "mA"}
